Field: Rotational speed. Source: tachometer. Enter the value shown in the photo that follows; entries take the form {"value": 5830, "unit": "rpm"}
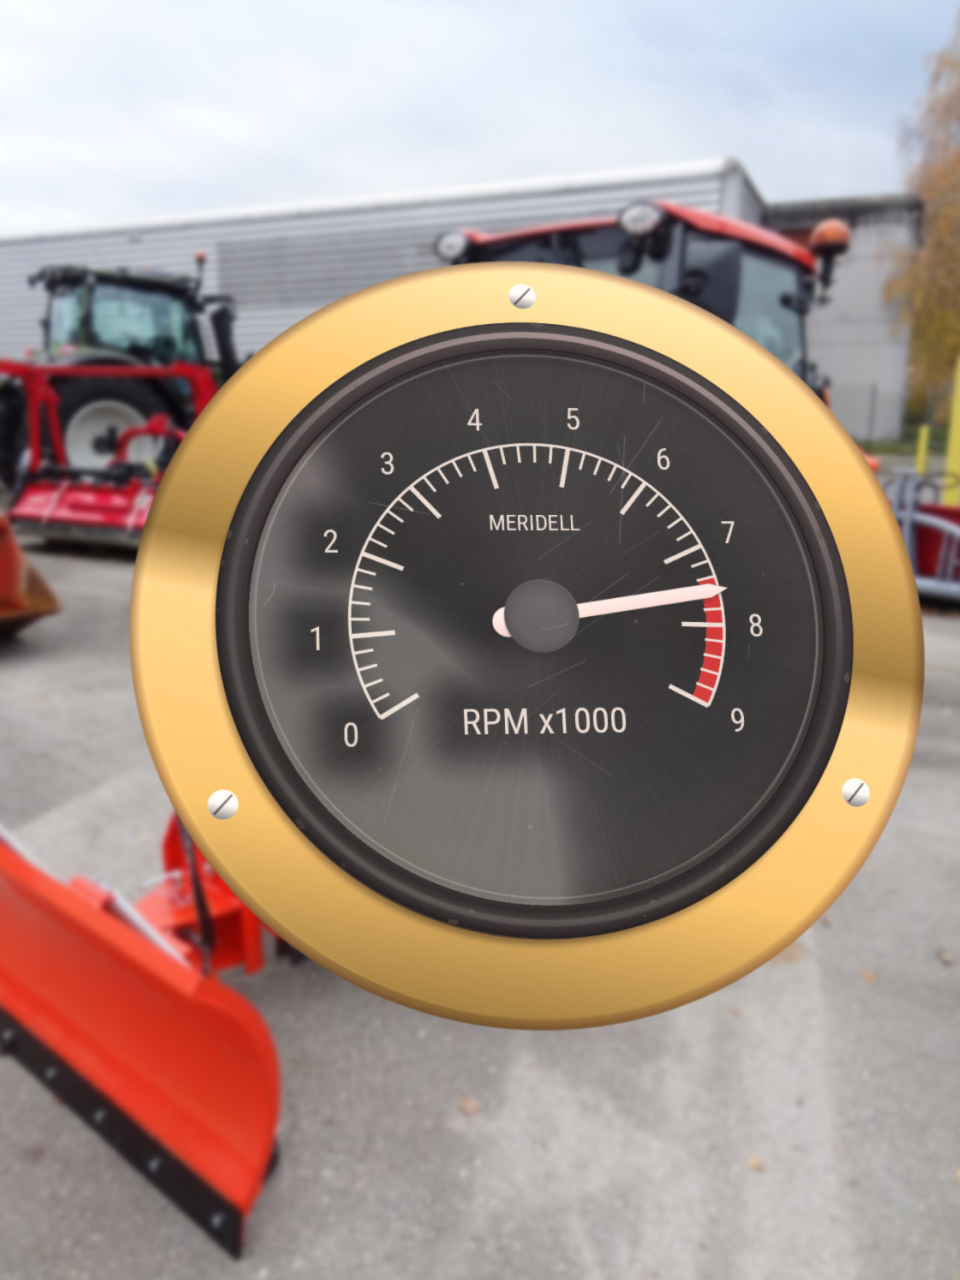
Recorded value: {"value": 7600, "unit": "rpm"}
